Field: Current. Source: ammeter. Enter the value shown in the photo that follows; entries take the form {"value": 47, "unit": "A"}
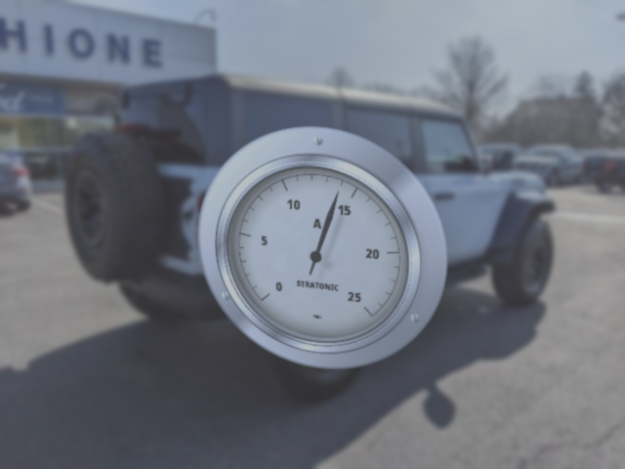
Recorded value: {"value": 14, "unit": "A"}
